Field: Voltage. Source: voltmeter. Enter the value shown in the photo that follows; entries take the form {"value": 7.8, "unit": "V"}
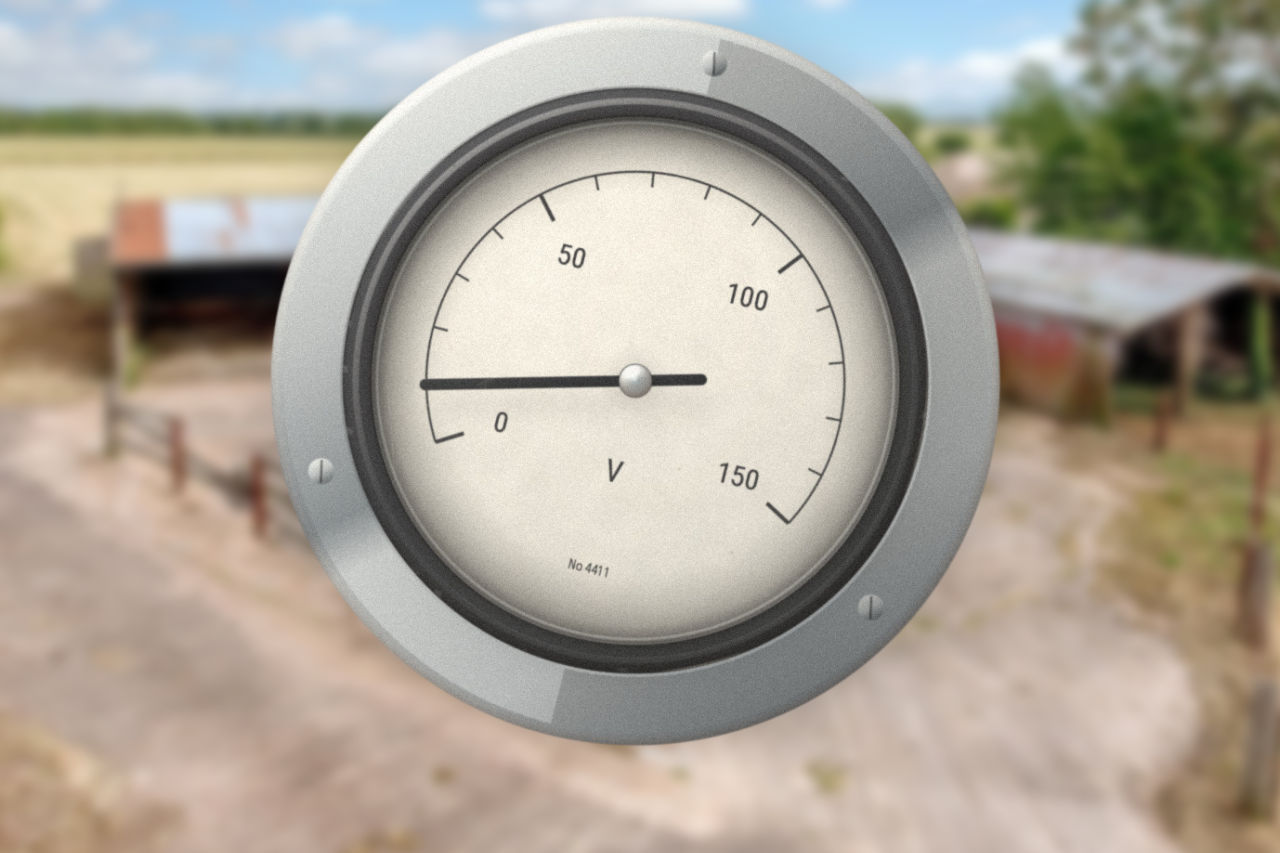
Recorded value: {"value": 10, "unit": "V"}
